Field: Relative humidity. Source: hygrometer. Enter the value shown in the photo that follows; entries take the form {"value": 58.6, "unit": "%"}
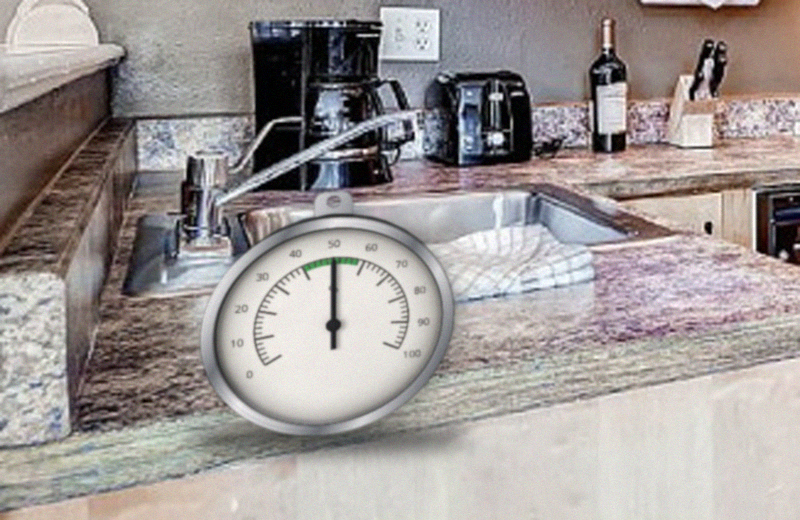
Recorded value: {"value": 50, "unit": "%"}
